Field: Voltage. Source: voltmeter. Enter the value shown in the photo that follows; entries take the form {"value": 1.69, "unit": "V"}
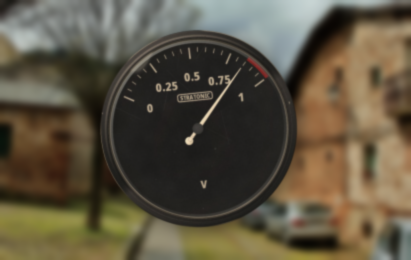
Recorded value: {"value": 0.85, "unit": "V"}
